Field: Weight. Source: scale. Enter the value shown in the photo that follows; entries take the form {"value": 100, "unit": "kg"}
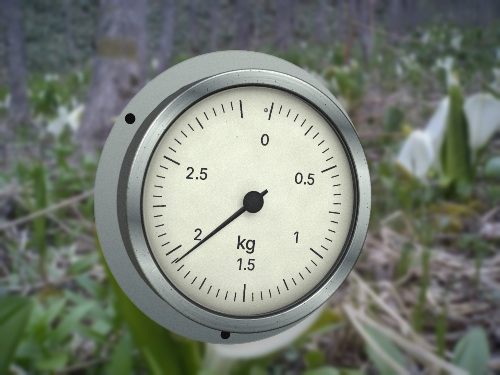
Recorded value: {"value": 1.95, "unit": "kg"}
